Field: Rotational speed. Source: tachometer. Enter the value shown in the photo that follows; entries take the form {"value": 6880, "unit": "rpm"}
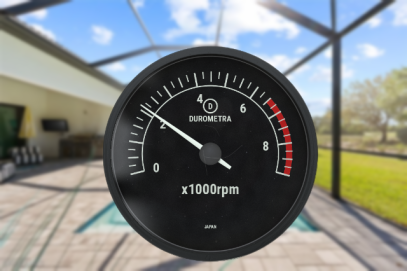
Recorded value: {"value": 2125, "unit": "rpm"}
